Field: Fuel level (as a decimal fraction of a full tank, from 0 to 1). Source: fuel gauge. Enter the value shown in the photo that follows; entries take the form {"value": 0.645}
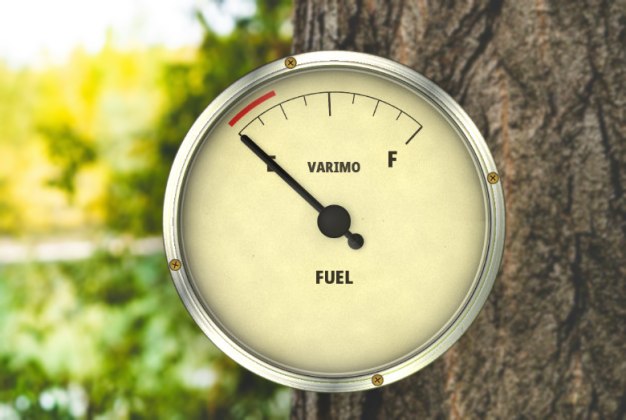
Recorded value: {"value": 0}
